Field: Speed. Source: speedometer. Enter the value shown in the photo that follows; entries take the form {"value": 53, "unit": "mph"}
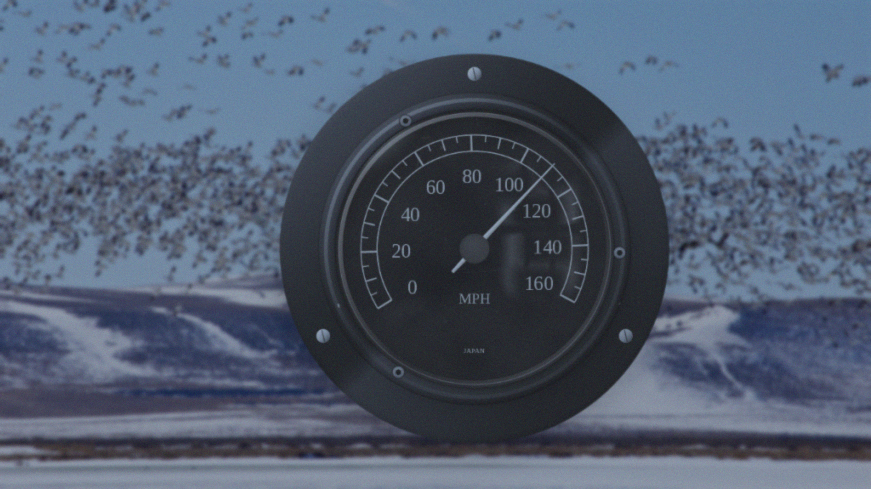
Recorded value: {"value": 110, "unit": "mph"}
